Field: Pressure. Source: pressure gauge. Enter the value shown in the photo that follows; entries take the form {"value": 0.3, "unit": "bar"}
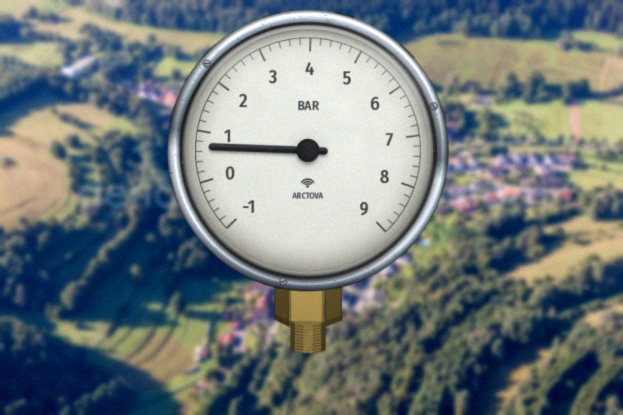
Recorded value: {"value": 0.7, "unit": "bar"}
